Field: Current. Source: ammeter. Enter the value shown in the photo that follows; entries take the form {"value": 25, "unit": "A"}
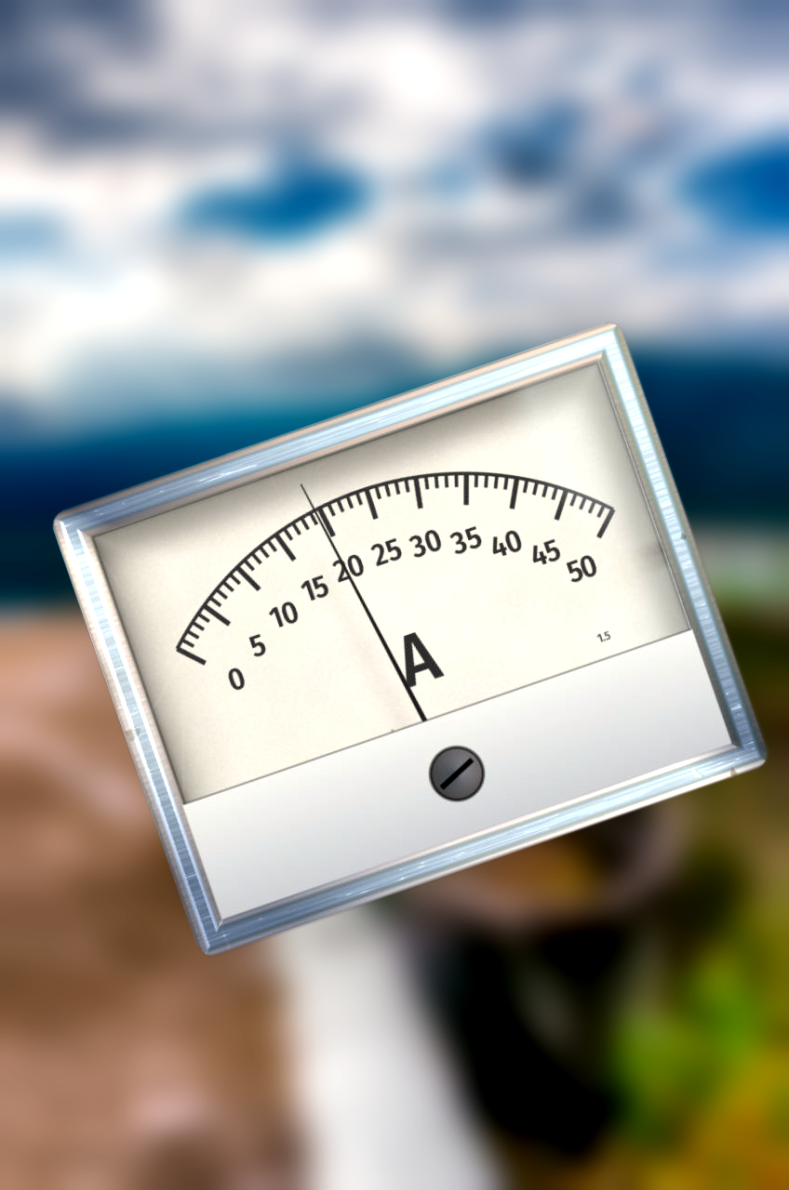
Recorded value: {"value": 19.5, "unit": "A"}
